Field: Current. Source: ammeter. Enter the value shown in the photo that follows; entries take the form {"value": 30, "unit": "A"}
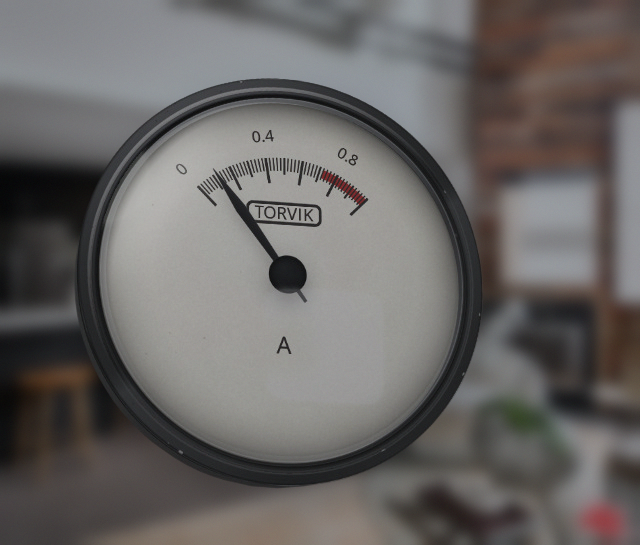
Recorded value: {"value": 0.1, "unit": "A"}
